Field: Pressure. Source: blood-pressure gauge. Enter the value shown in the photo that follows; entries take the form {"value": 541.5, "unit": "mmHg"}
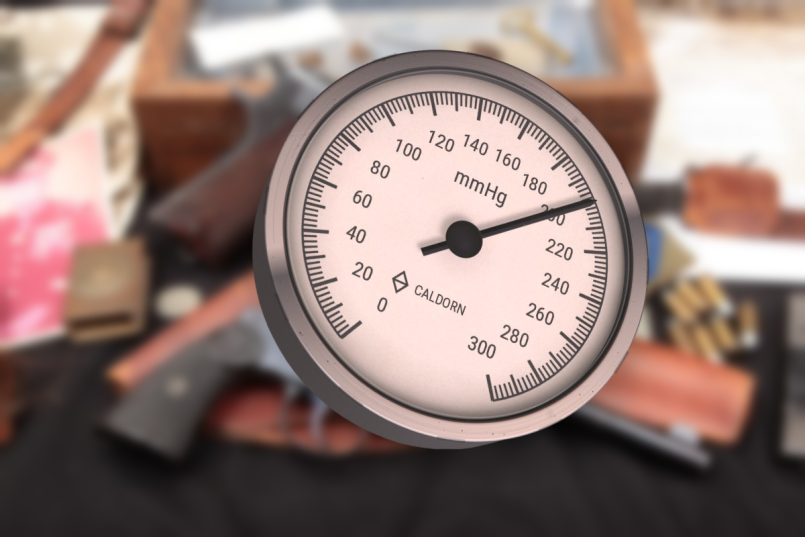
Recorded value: {"value": 200, "unit": "mmHg"}
